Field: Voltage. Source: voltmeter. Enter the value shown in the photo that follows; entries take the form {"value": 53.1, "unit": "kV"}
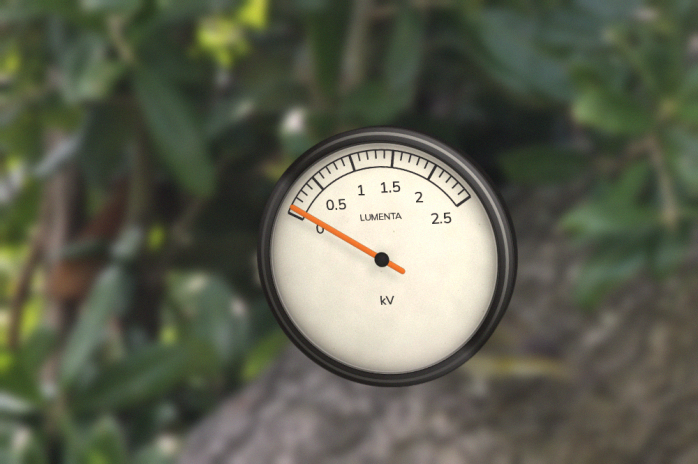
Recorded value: {"value": 0.1, "unit": "kV"}
